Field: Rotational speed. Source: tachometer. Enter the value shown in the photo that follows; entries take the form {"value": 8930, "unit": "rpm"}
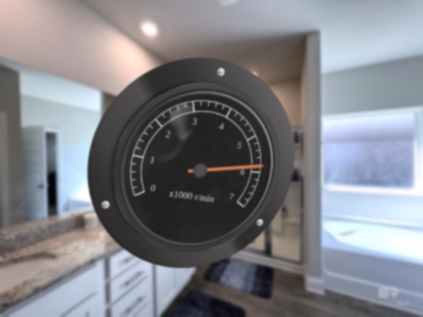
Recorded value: {"value": 5800, "unit": "rpm"}
